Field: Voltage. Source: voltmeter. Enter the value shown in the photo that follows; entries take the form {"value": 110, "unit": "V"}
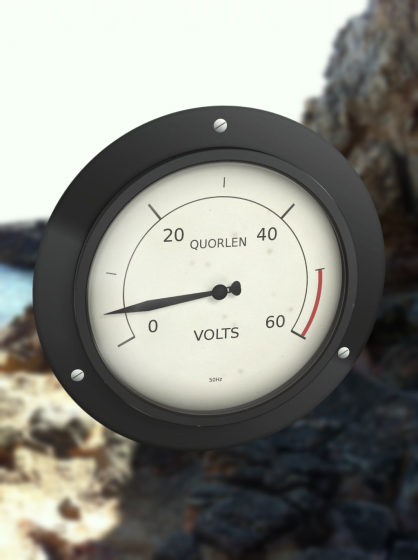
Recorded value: {"value": 5, "unit": "V"}
